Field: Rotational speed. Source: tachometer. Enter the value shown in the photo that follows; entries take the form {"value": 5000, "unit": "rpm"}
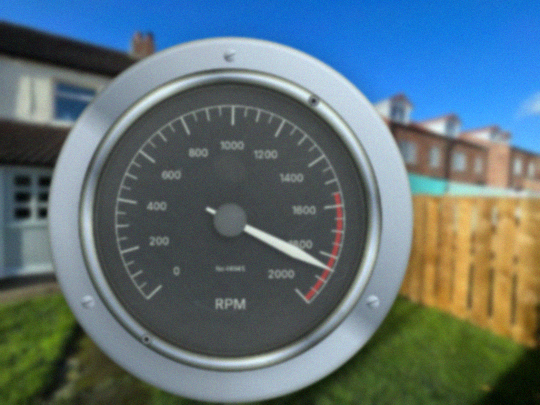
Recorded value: {"value": 1850, "unit": "rpm"}
